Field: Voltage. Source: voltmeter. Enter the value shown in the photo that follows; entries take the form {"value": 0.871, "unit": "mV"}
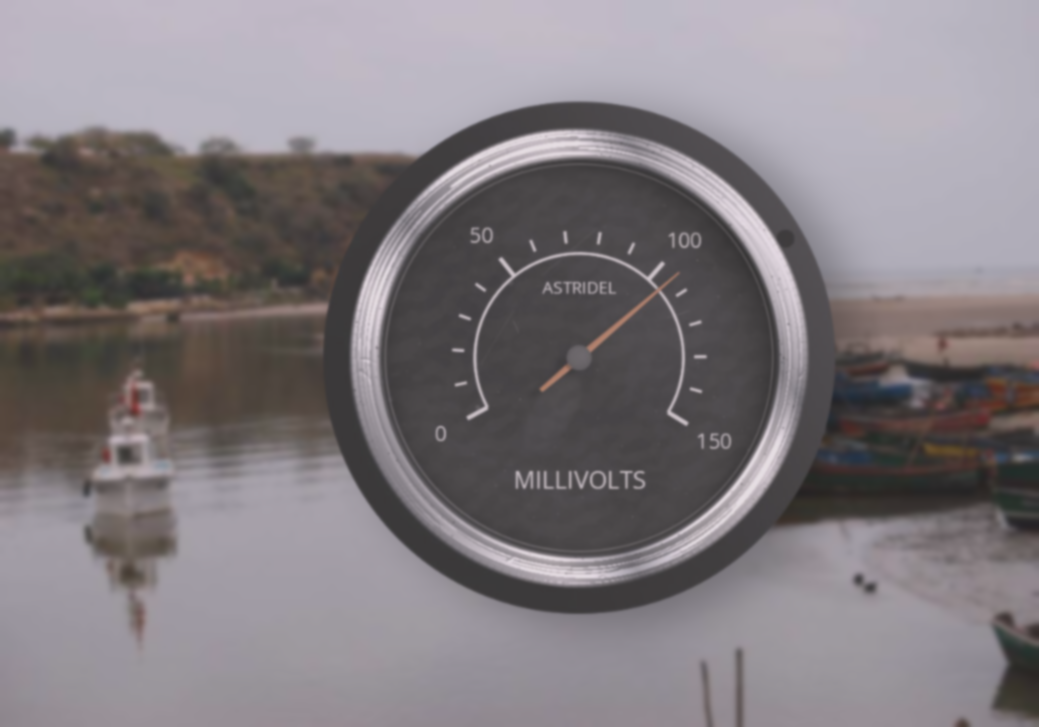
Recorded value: {"value": 105, "unit": "mV"}
